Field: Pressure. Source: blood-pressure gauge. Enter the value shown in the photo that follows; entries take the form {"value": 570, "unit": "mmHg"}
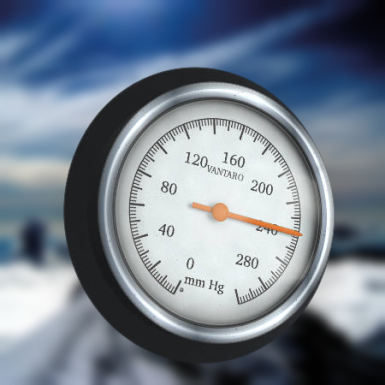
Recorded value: {"value": 240, "unit": "mmHg"}
